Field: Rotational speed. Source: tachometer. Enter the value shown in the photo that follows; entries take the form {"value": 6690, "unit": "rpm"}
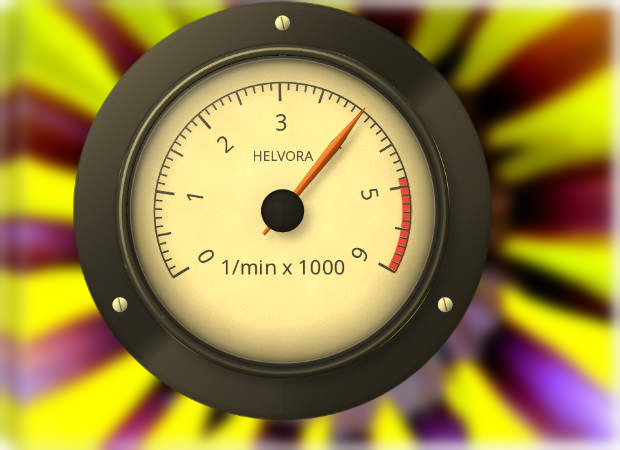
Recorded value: {"value": 4000, "unit": "rpm"}
